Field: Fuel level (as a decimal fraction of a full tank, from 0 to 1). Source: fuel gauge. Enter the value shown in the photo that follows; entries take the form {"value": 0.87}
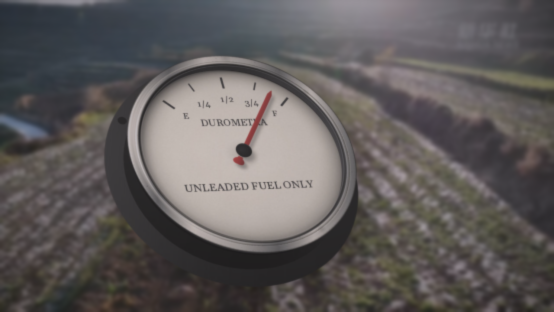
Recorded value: {"value": 0.875}
